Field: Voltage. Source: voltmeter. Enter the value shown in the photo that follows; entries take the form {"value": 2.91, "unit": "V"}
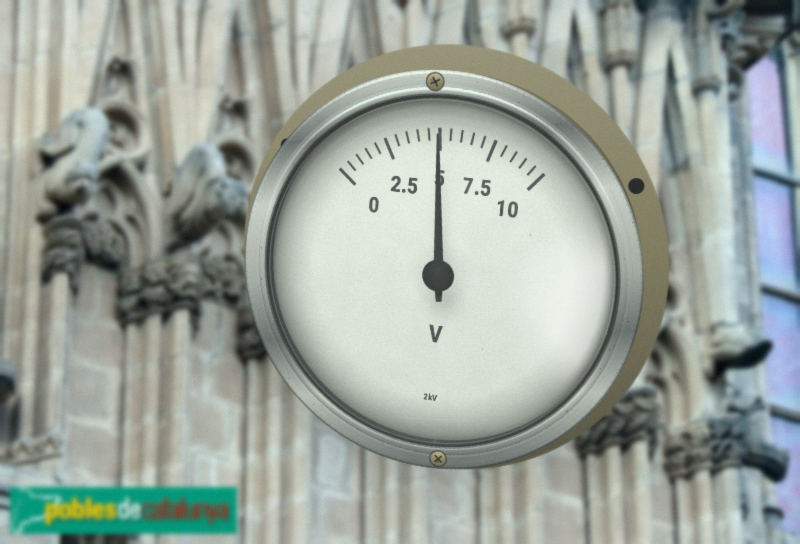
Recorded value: {"value": 5, "unit": "V"}
